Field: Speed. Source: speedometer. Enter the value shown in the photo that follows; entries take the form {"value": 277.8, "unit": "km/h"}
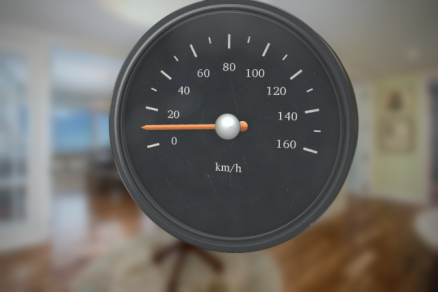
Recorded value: {"value": 10, "unit": "km/h"}
